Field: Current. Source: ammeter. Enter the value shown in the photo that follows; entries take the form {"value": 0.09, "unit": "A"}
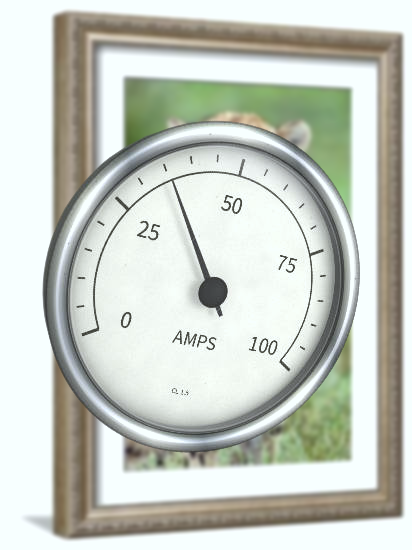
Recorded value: {"value": 35, "unit": "A"}
